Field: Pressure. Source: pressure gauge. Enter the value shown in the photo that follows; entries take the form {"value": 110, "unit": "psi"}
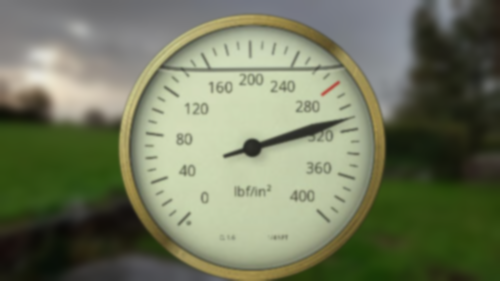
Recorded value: {"value": 310, "unit": "psi"}
